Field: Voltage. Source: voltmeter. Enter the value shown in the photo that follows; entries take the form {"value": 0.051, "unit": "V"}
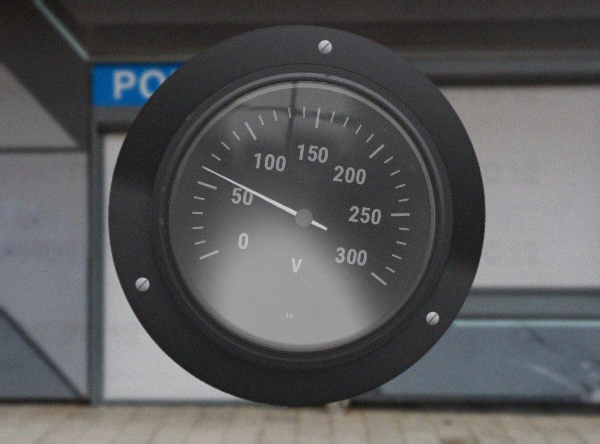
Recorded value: {"value": 60, "unit": "V"}
